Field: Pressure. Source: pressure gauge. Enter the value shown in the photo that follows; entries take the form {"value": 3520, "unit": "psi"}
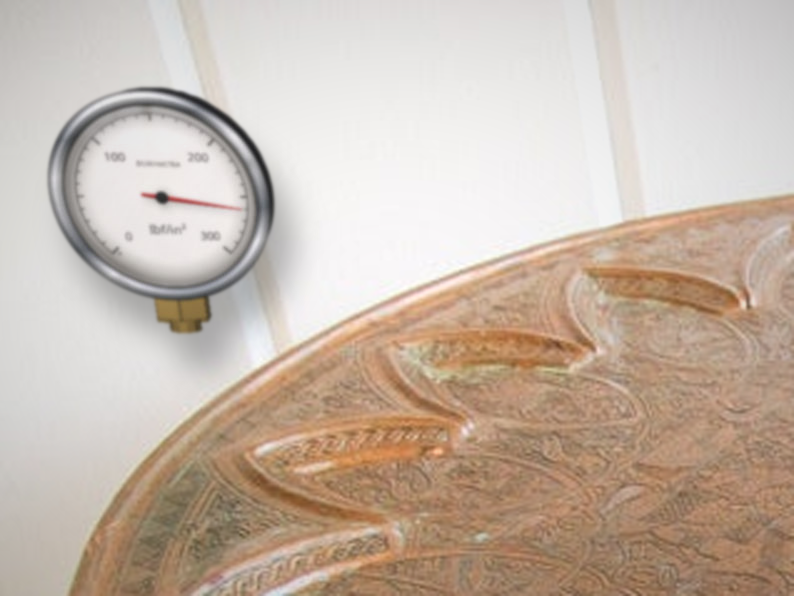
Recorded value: {"value": 260, "unit": "psi"}
